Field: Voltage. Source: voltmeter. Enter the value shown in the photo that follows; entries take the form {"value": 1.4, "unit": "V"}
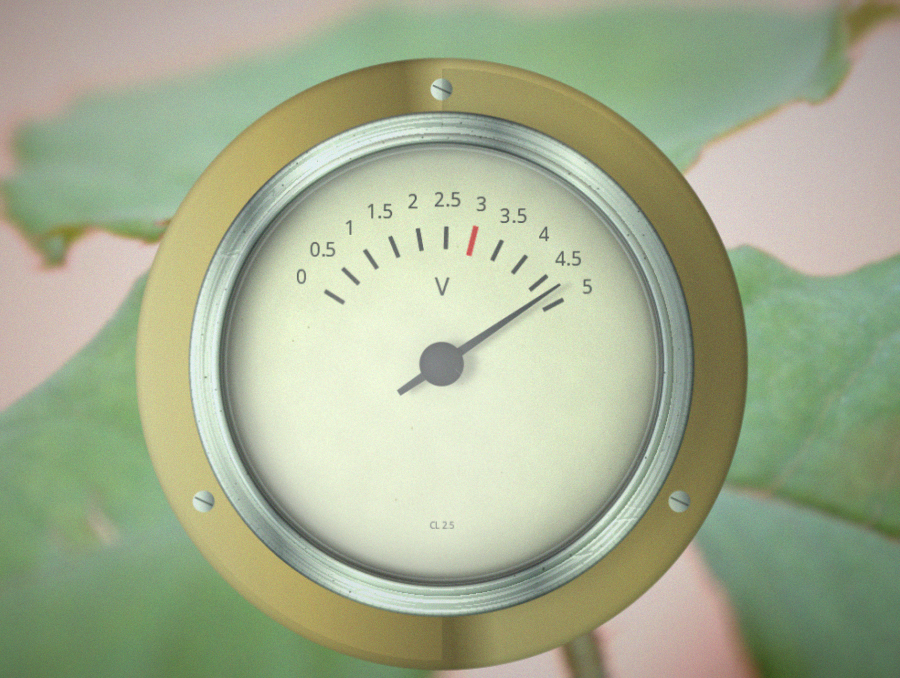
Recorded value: {"value": 4.75, "unit": "V"}
